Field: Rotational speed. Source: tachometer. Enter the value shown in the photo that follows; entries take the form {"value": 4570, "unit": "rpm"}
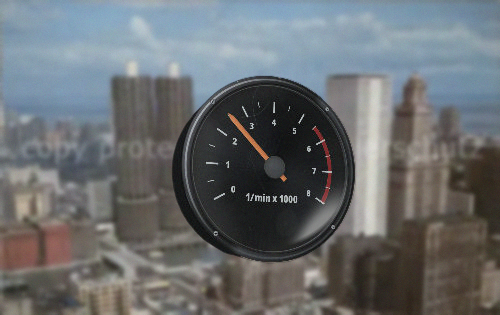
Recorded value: {"value": 2500, "unit": "rpm"}
